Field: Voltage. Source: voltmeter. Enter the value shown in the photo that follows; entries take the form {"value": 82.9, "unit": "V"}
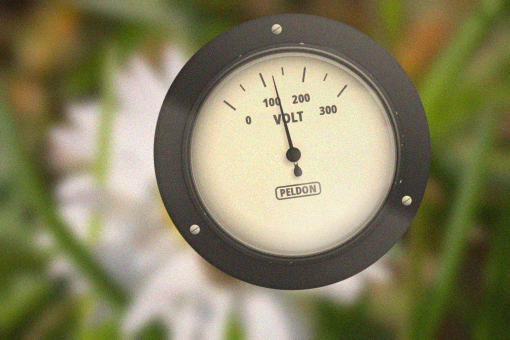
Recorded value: {"value": 125, "unit": "V"}
